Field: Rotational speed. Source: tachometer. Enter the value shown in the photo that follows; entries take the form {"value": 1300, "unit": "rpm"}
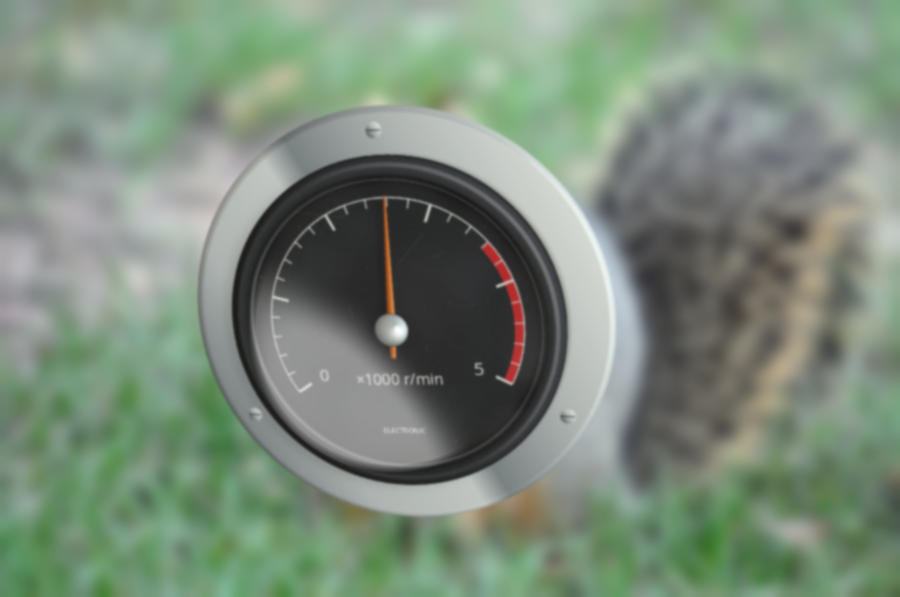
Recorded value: {"value": 2600, "unit": "rpm"}
